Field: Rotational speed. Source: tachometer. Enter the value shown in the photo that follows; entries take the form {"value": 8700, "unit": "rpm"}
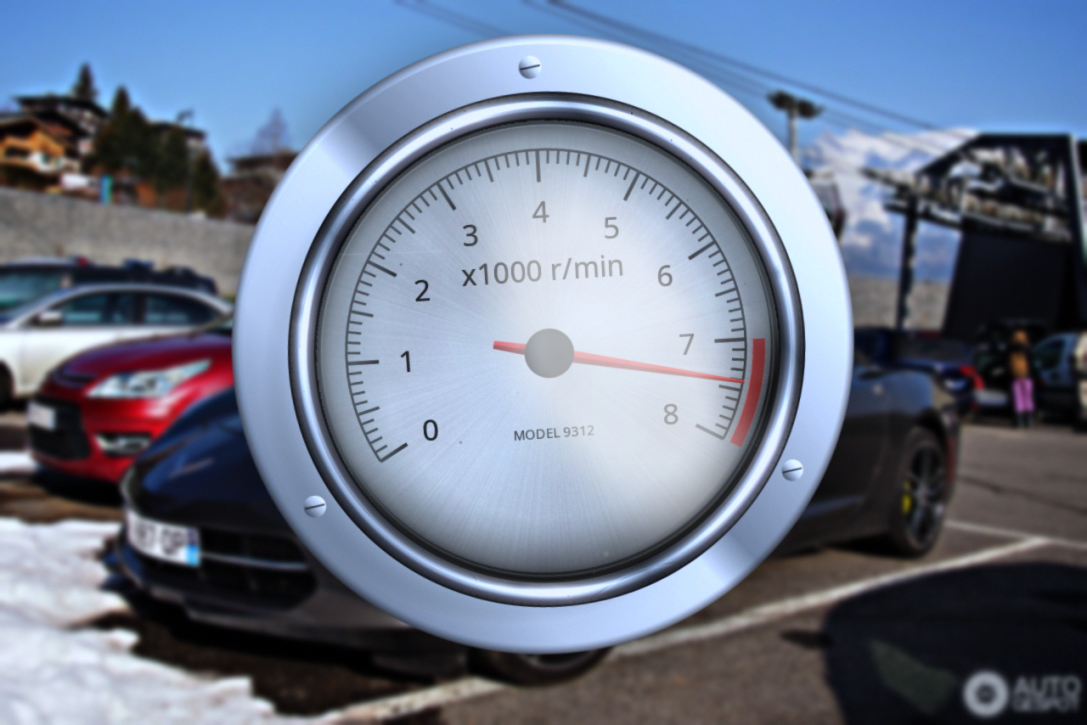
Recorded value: {"value": 7400, "unit": "rpm"}
